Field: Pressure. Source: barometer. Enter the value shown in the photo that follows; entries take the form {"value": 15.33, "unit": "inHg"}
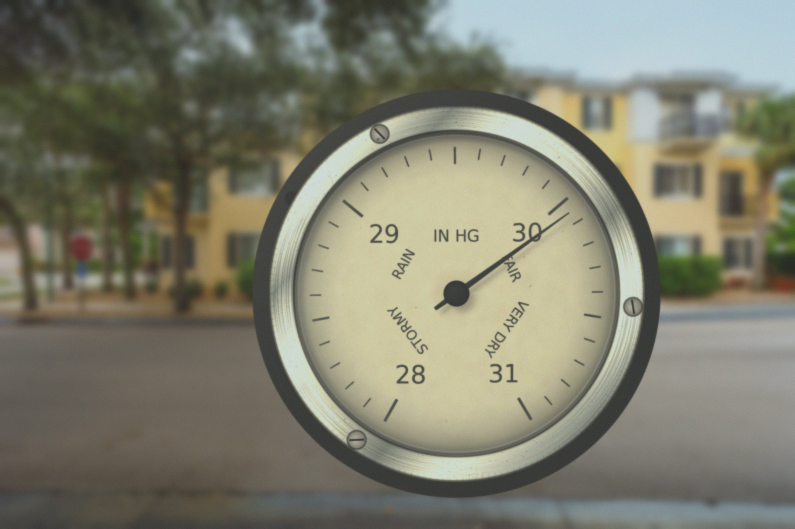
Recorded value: {"value": 30.05, "unit": "inHg"}
